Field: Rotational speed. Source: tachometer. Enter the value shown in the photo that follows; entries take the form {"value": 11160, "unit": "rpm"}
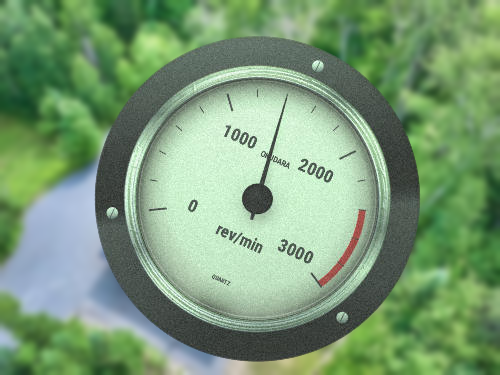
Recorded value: {"value": 1400, "unit": "rpm"}
